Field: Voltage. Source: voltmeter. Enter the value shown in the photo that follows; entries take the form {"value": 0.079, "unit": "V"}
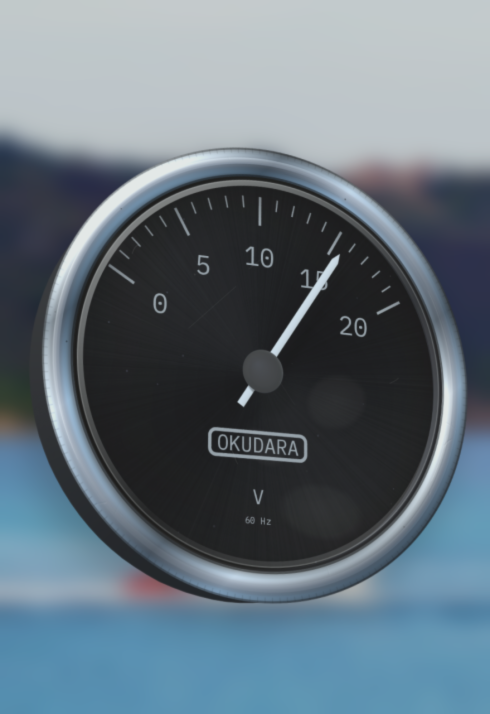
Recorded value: {"value": 15.5, "unit": "V"}
